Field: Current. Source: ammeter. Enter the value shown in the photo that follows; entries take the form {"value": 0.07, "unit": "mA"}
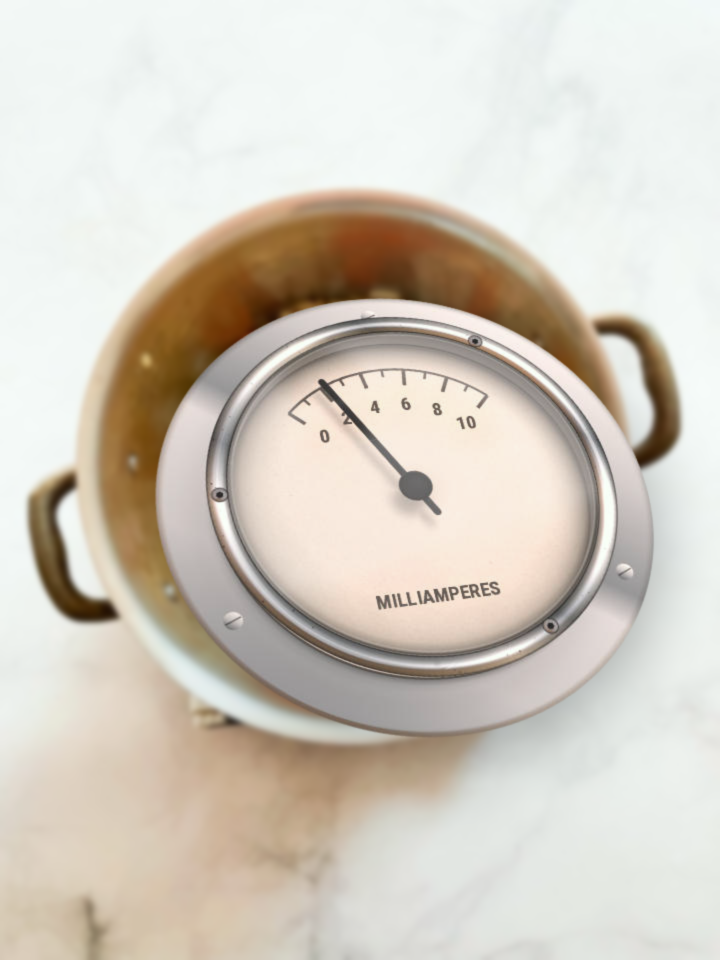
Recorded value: {"value": 2, "unit": "mA"}
